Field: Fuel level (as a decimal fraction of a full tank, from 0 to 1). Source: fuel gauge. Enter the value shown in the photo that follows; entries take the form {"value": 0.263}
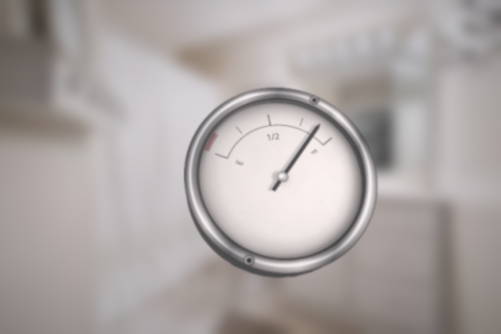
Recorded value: {"value": 0.875}
